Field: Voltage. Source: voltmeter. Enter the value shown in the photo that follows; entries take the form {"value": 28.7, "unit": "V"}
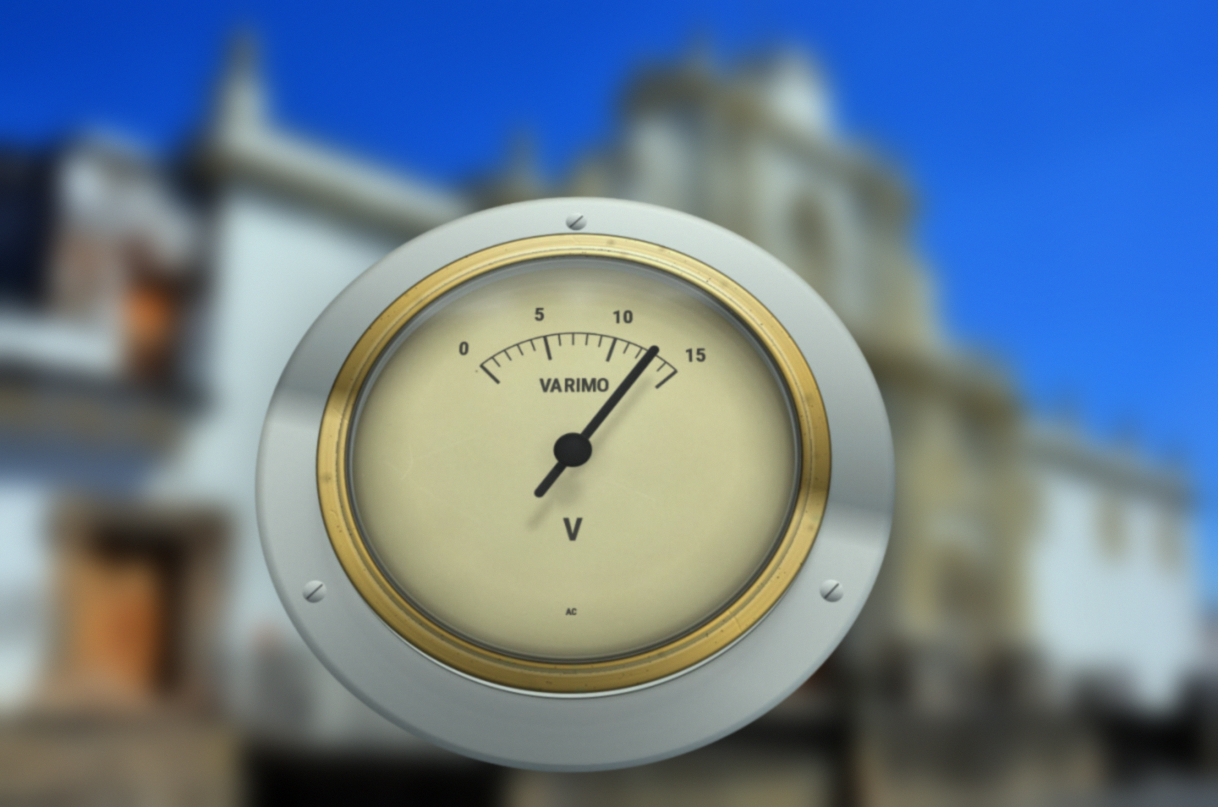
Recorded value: {"value": 13, "unit": "V"}
